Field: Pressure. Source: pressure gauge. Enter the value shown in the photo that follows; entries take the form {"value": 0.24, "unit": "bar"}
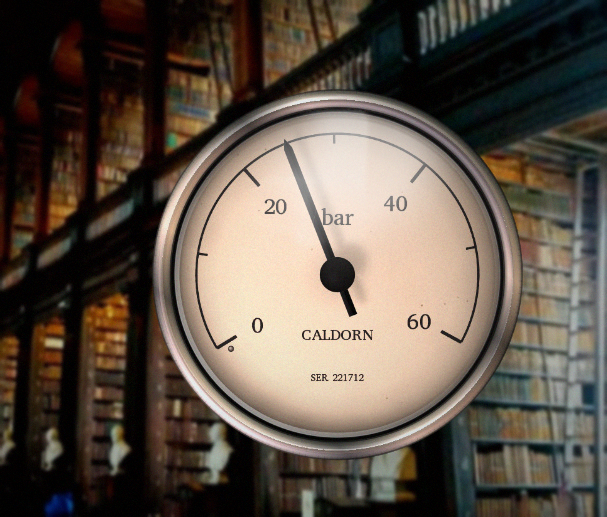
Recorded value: {"value": 25, "unit": "bar"}
